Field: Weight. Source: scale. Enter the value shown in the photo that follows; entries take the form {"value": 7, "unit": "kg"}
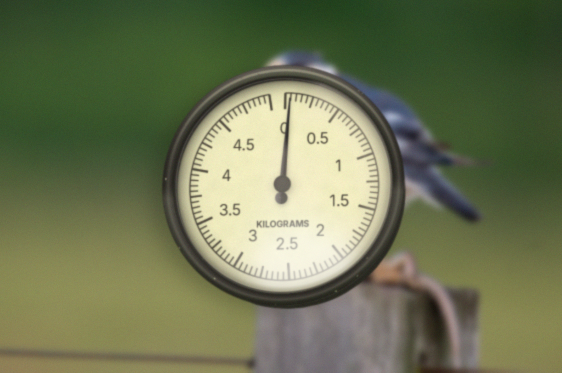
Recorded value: {"value": 0.05, "unit": "kg"}
